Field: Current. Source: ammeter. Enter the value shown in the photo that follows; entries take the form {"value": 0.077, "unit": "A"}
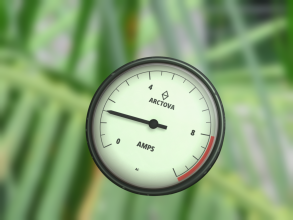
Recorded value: {"value": 1.5, "unit": "A"}
